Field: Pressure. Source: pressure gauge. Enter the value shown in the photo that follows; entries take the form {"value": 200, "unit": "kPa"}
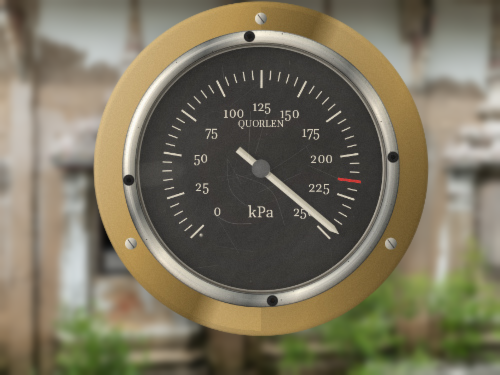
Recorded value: {"value": 245, "unit": "kPa"}
